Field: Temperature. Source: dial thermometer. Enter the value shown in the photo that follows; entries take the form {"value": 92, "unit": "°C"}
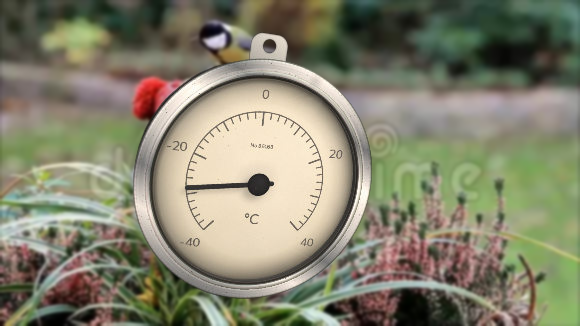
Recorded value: {"value": -28, "unit": "°C"}
